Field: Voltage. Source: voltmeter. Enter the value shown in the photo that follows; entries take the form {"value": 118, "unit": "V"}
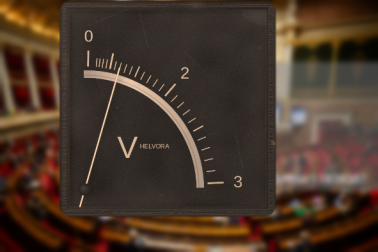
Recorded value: {"value": 1.2, "unit": "V"}
